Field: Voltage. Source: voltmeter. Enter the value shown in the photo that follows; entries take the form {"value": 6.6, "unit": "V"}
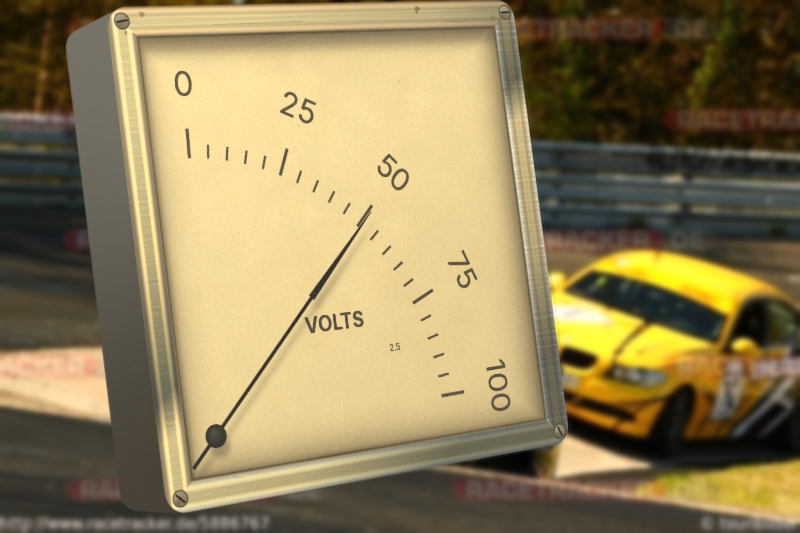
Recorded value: {"value": 50, "unit": "V"}
